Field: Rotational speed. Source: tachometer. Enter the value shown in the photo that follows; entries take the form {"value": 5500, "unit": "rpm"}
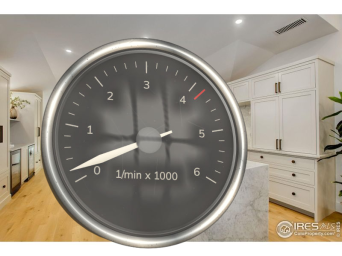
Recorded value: {"value": 200, "unit": "rpm"}
